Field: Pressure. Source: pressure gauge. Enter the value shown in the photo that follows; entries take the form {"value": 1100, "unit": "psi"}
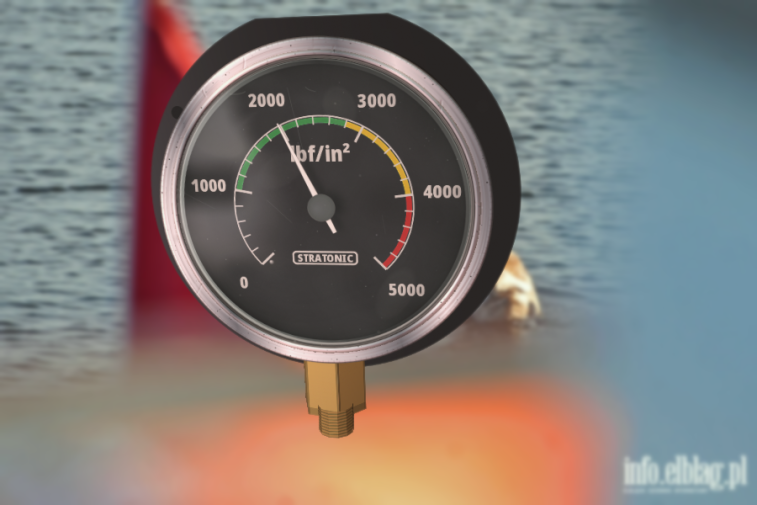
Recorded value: {"value": 2000, "unit": "psi"}
